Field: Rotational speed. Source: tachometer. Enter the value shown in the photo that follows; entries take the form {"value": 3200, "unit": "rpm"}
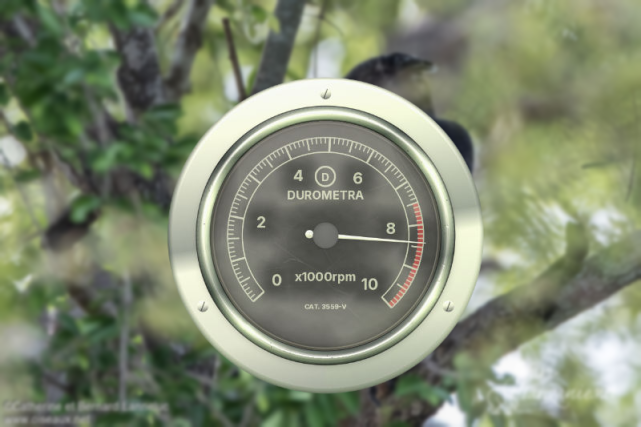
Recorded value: {"value": 8400, "unit": "rpm"}
